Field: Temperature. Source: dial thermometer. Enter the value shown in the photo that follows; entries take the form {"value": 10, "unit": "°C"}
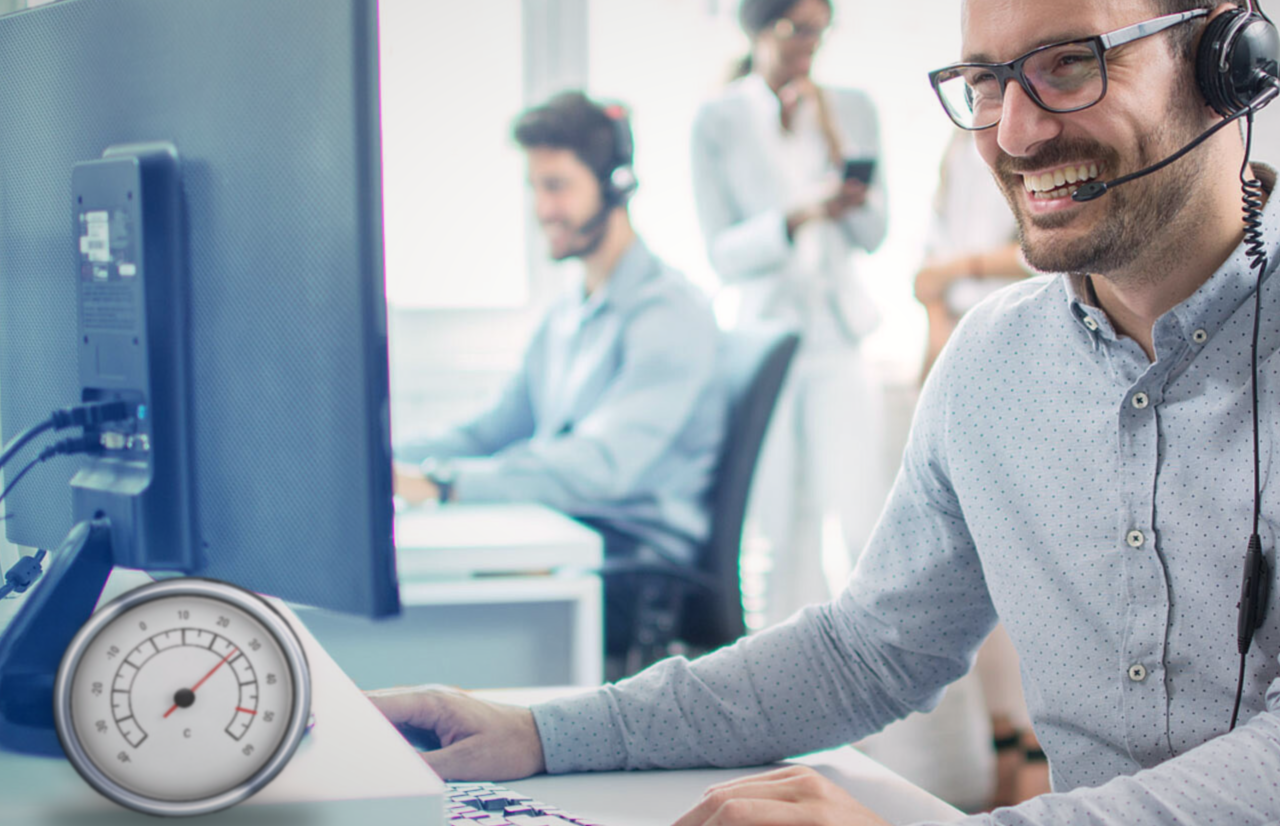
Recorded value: {"value": 27.5, "unit": "°C"}
